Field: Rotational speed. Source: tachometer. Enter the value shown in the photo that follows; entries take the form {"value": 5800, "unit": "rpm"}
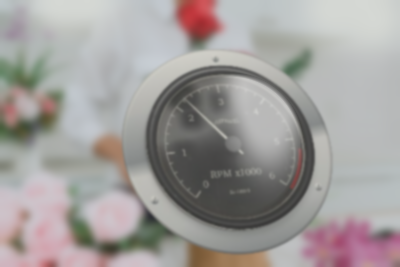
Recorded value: {"value": 2200, "unit": "rpm"}
